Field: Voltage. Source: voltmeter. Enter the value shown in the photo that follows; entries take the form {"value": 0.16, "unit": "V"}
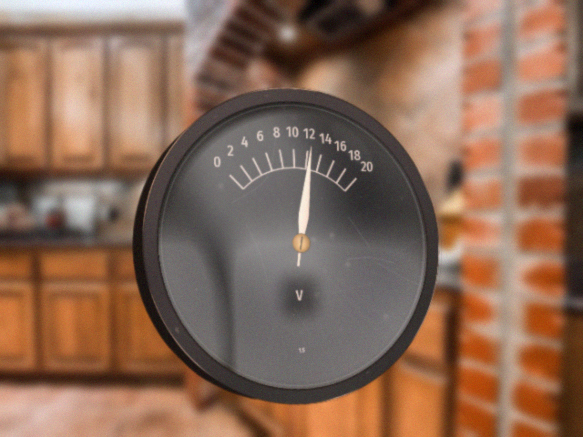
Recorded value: {"value": 12, "unit": "V"}
